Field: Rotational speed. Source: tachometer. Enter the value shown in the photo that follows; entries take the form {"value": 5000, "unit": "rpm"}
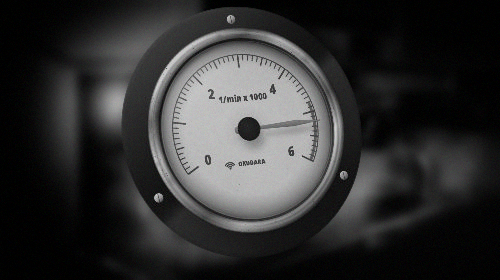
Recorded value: {"value": 5200, "unit": "rpm"}
